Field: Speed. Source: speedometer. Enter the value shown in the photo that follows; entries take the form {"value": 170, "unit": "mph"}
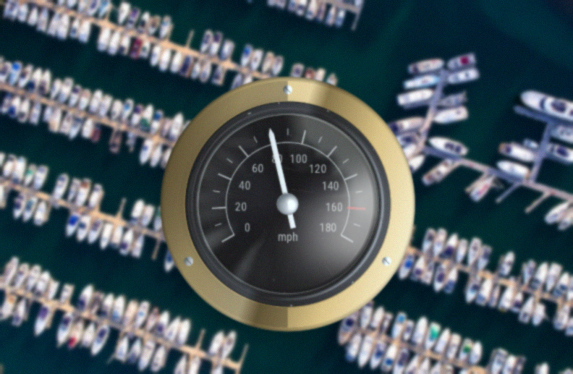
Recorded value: {"value": 80, "unit": "mph"}
